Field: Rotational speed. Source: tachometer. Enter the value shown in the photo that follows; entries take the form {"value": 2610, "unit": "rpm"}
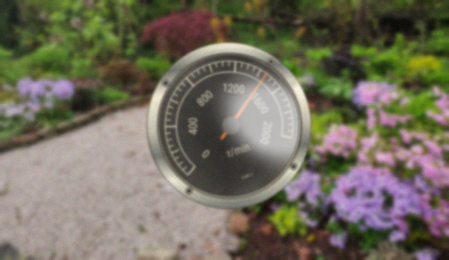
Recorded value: {"value": 1450, "unit": "rpm"}
